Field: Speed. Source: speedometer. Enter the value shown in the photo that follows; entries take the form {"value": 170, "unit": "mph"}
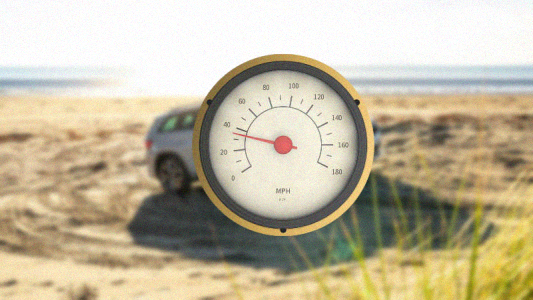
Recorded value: {"value": 35, "unit": "mph"}
